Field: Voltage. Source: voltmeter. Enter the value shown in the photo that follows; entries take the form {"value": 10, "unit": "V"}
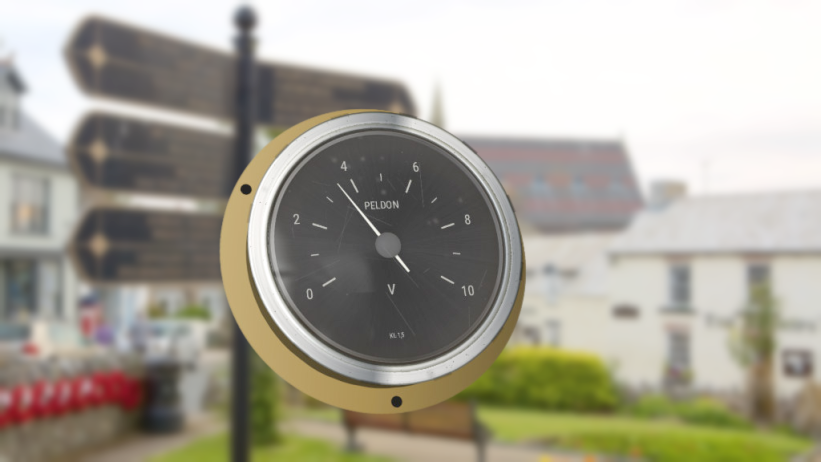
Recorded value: {"value": 3.5, "unit": "V"}
